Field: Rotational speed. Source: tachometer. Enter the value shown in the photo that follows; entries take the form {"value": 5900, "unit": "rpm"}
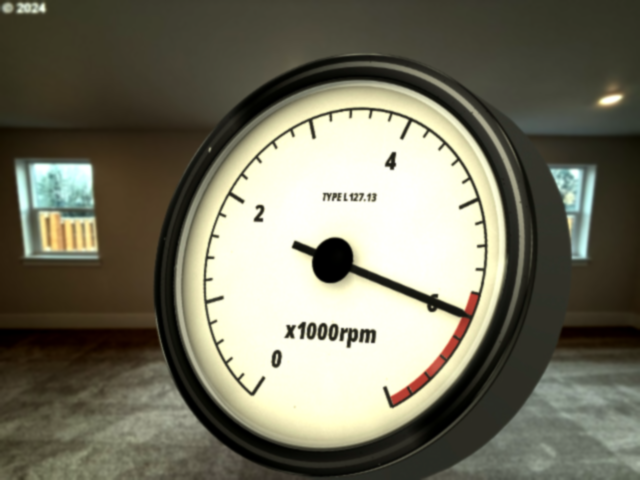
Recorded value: {"value": 6000, "unit": "rpm"}
